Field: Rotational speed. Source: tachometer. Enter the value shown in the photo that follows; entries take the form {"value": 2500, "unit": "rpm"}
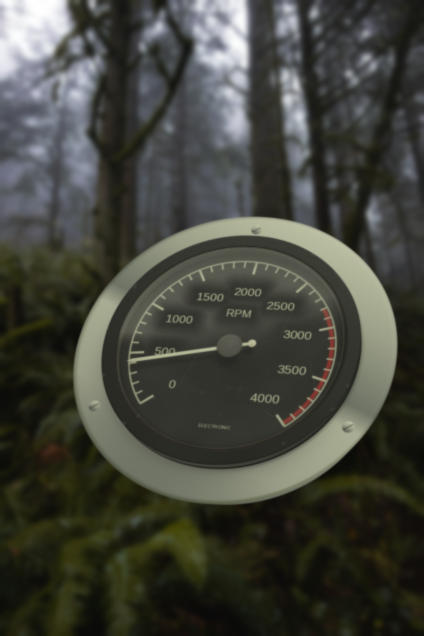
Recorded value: {"value": 400, "unit": "rpm"}
